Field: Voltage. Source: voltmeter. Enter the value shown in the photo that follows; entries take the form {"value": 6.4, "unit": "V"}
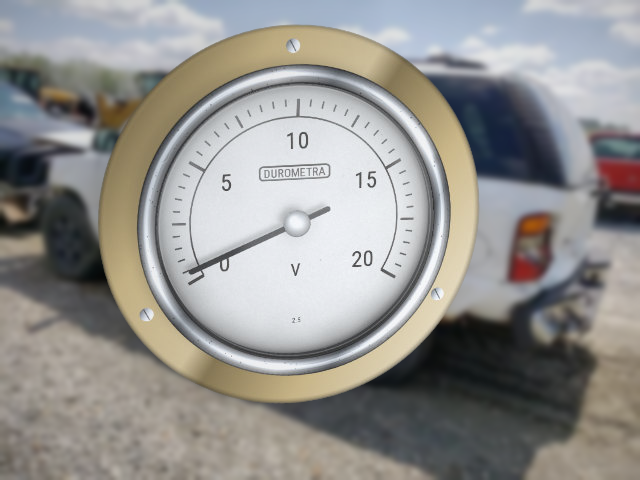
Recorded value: {"value": 0.5, "unit": "V"}
